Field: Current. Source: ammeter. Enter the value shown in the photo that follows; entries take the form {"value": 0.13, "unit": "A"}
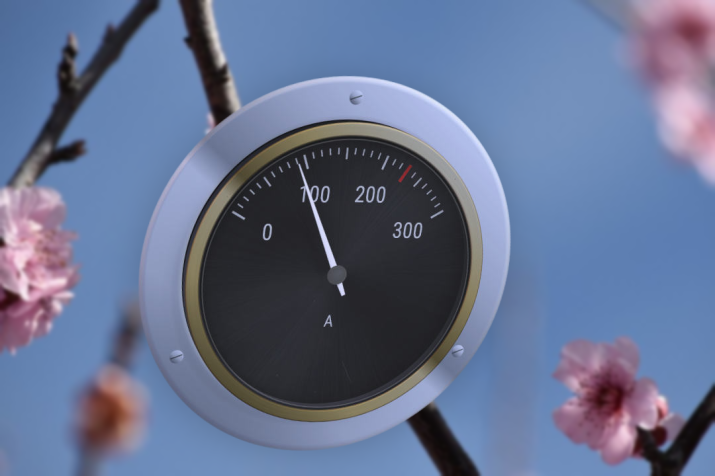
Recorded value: {"value": 90, "unit": "A"}
